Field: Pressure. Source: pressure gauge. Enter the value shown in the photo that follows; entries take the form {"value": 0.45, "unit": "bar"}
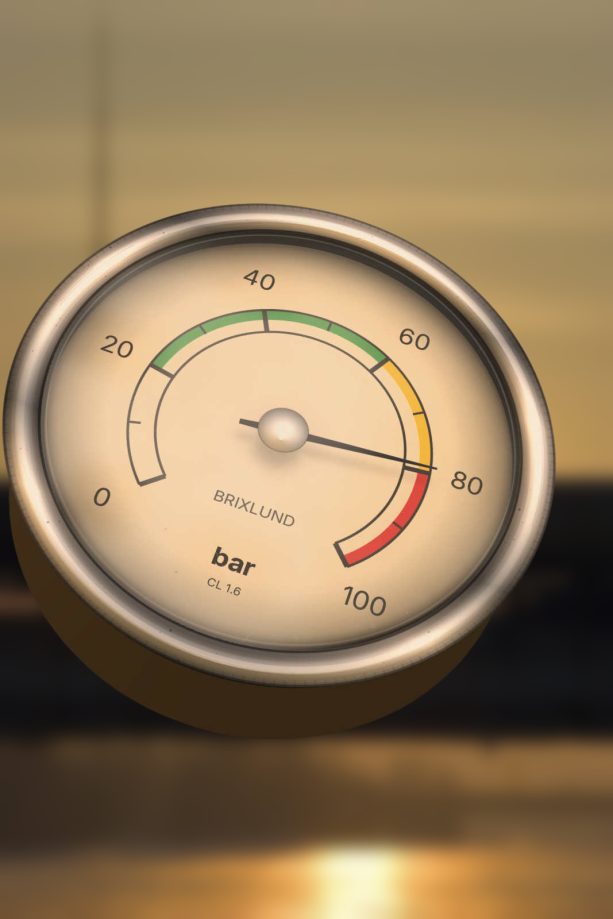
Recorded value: {"value": 80, "unit": "bar"}
